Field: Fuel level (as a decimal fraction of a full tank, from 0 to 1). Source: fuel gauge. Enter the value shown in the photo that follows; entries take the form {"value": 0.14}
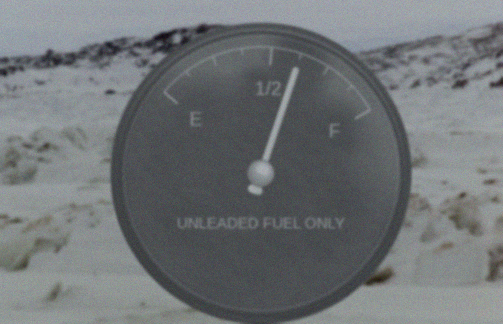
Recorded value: {"value": 0.625}
